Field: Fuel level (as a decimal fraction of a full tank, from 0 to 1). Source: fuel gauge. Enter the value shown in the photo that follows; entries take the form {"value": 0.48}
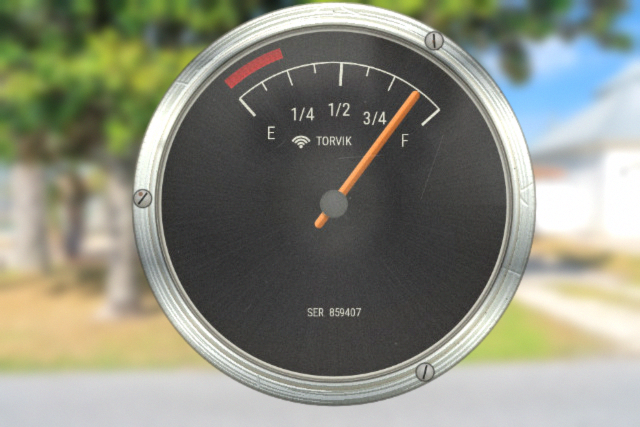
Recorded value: {"value": 0.875}
